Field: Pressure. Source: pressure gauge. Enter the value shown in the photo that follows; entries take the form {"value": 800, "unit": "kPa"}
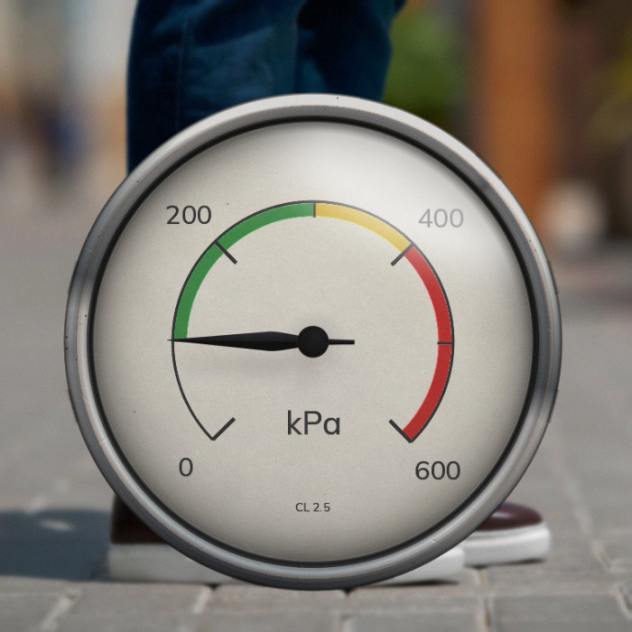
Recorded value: {"value": 100, "unit": "kPa"}
